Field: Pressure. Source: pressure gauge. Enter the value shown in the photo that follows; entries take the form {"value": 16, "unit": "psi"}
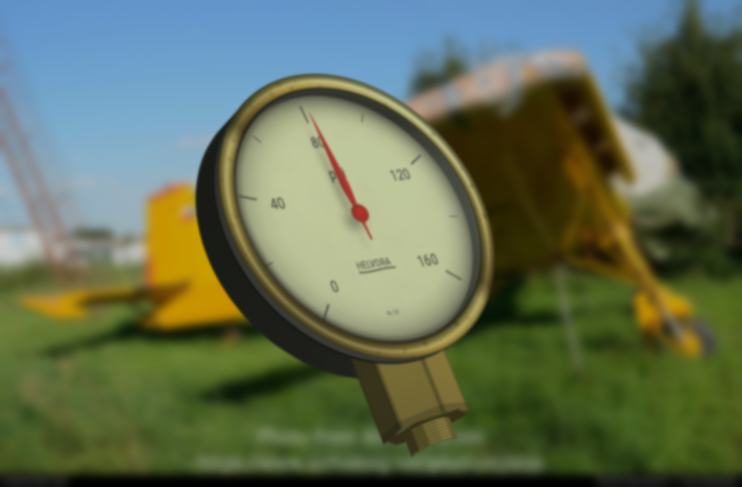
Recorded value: {"value": 80, "unit": "psi"}
